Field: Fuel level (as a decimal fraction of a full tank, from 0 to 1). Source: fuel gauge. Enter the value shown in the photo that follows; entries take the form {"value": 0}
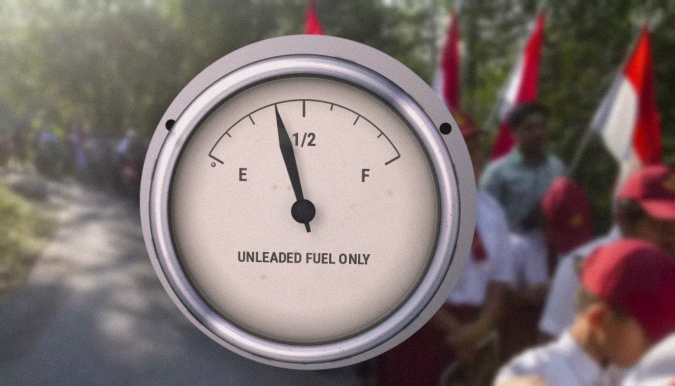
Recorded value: {"value": 0.375}
